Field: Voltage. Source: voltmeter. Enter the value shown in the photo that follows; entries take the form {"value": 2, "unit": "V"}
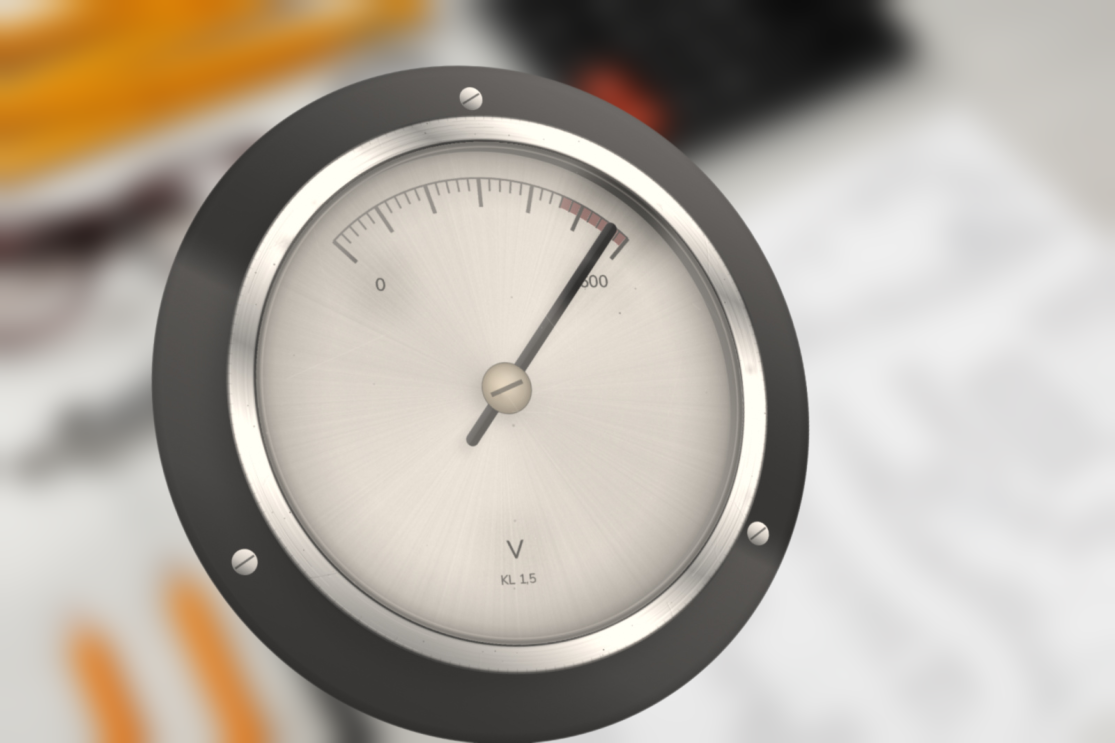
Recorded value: {"value": 560, "unit": "V"}
